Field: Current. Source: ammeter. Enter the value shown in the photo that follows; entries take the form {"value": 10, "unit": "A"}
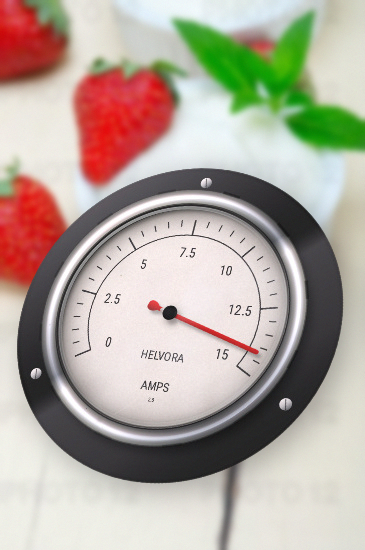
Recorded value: {"value": 14.25, "unit": "A"}
